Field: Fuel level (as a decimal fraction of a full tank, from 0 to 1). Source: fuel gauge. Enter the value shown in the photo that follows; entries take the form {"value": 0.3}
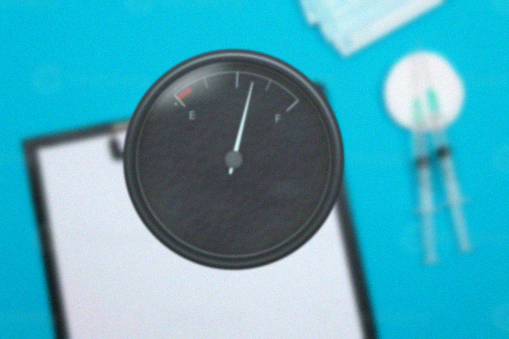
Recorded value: {"value": 0.625}
